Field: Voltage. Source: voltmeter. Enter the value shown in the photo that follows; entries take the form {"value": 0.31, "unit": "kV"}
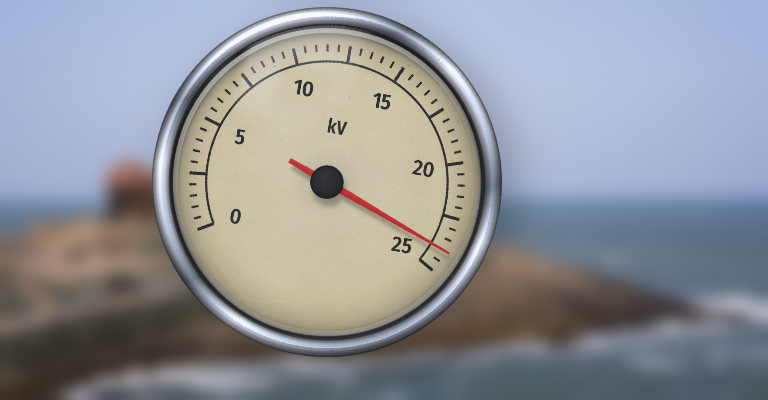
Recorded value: {"value": 24, "unit": "kV"}
